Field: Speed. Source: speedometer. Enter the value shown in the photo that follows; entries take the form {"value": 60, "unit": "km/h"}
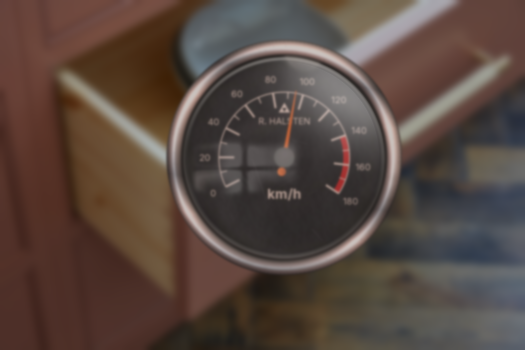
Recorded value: {"value": 95, "unit": "km/h"}
